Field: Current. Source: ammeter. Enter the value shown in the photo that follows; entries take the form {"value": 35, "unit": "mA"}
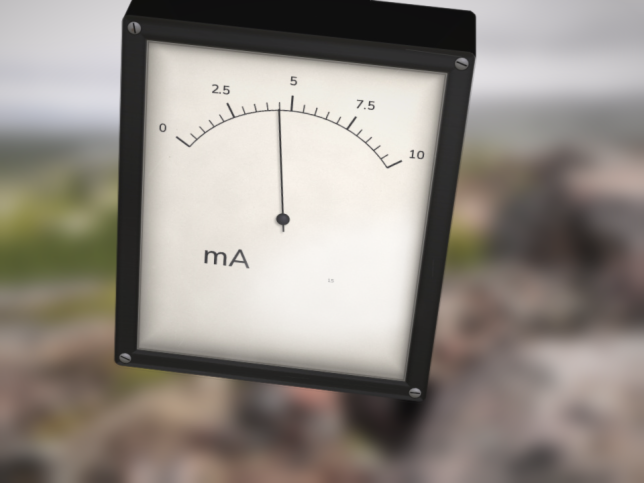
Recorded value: {"value": 4.5, "unit": "mA"}
